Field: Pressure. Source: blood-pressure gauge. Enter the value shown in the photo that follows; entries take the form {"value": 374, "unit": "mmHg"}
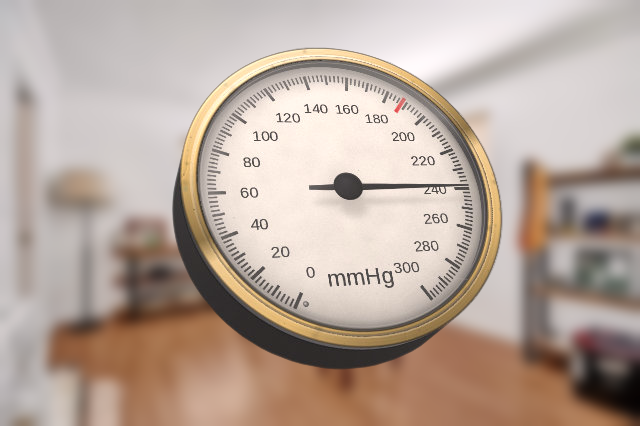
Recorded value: {"value": 240, "unit": "mmHg"}
